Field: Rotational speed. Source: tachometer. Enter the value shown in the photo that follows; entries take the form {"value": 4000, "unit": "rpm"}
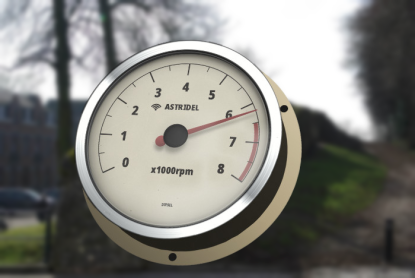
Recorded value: {"value": 6250, "unit": "rpm"}
